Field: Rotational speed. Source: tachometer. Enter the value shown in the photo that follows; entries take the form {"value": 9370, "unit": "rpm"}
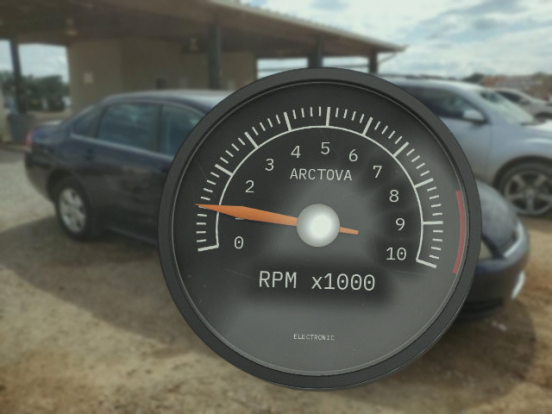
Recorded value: {"value": 1000, "unit": "rpm"}
